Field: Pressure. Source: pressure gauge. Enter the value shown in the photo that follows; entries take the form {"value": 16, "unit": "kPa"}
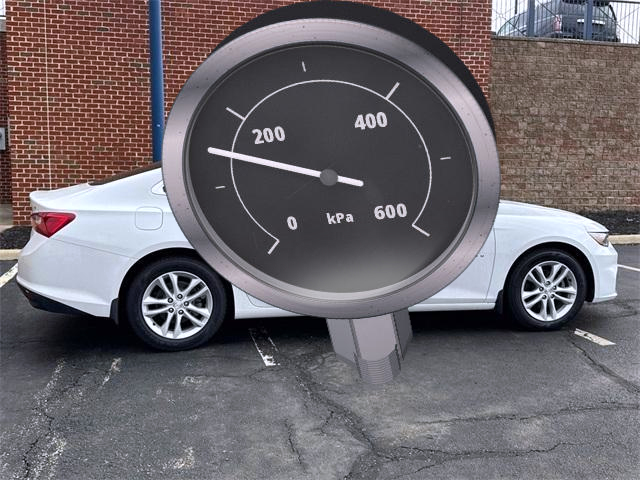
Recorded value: {"value": 150, "unit": "kPa"}
